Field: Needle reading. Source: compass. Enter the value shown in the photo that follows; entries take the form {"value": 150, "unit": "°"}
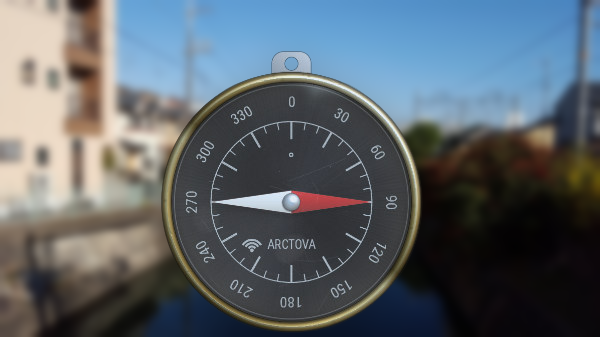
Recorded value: {"value": 90, "unit": "°"}
